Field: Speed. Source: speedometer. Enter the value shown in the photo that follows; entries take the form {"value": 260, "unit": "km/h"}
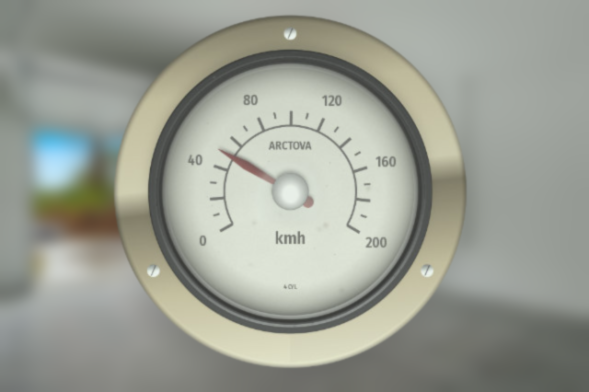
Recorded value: {"value": 50, "unit": "km/h"}
